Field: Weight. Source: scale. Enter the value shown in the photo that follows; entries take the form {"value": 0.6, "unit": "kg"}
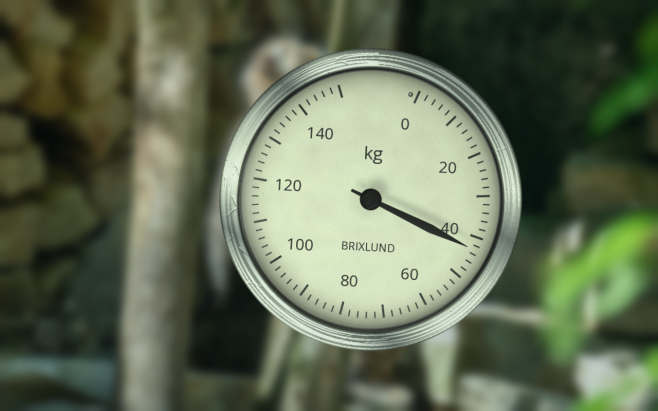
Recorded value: {"value": 43, "unit": "kg"}
